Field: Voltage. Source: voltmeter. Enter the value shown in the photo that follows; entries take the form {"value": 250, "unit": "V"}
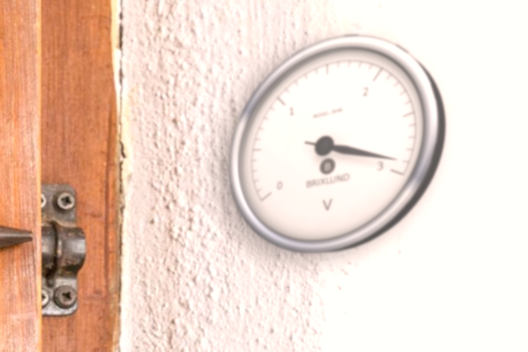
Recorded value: {"value": 2.9, "unit": "V"}
